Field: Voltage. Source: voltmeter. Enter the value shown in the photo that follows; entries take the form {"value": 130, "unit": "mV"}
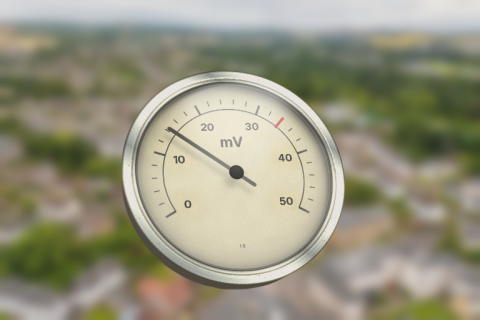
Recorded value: {"value": 14, "unit": "mV"}
